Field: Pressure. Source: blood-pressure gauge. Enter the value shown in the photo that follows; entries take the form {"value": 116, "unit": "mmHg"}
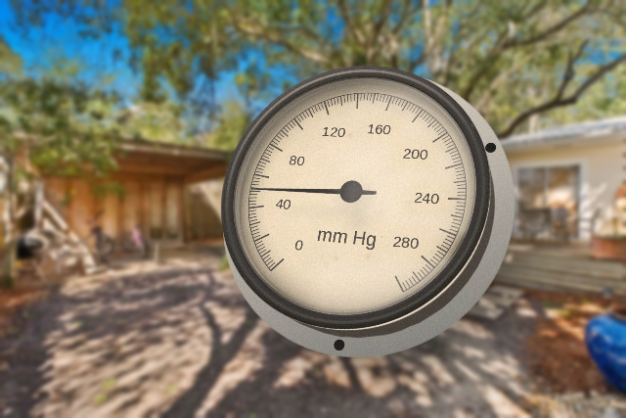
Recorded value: {"value": 50, "unit": "mmHg"}
